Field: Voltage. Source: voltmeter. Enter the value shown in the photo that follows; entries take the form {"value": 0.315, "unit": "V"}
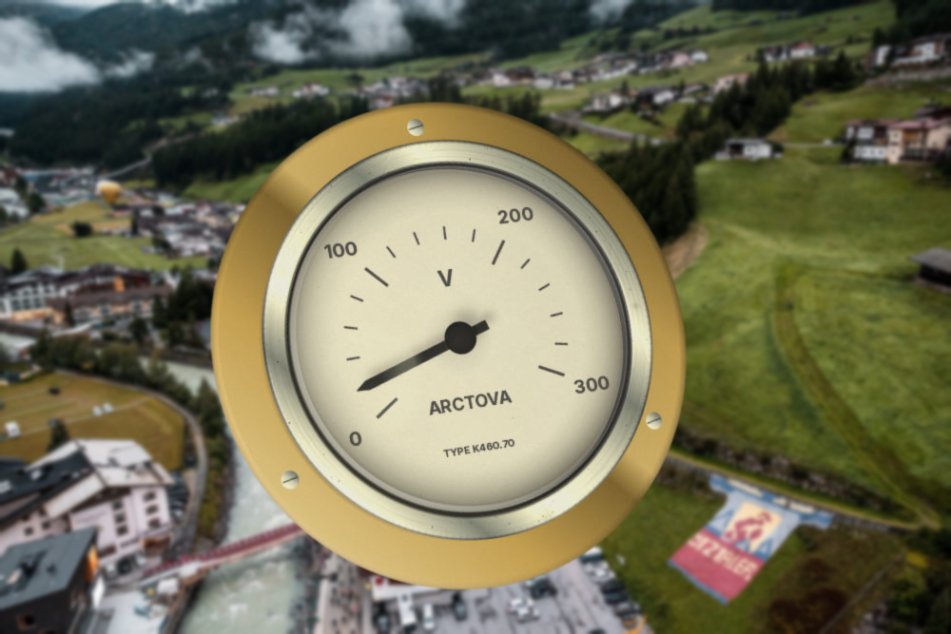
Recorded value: {"value": 20, "unit": "V"}
